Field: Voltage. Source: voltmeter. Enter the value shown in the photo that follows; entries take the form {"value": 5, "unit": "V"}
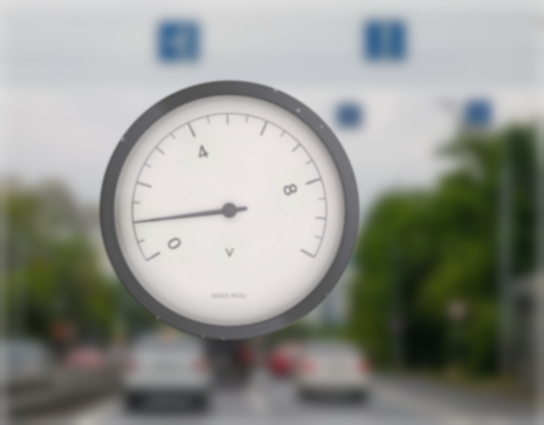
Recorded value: {"value": 1, "unit": "V"}
